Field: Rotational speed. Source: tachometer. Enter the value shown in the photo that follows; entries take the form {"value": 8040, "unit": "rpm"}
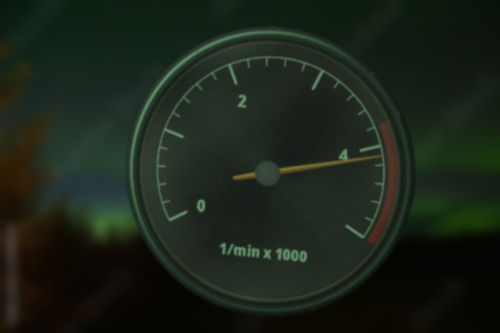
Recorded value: {"value": 4100, "unit": "rpm"}
